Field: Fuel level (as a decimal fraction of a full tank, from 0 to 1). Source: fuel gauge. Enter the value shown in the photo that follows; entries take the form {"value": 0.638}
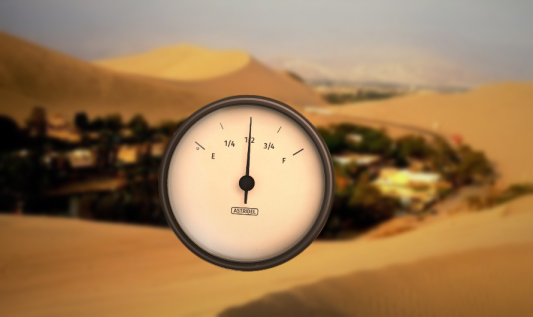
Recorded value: {"value": 0.5}
